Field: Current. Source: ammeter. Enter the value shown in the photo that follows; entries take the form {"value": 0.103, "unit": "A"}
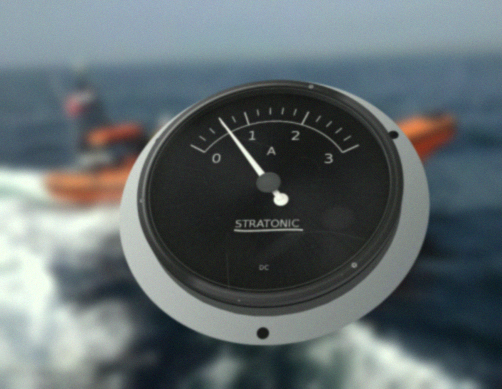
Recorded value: {"value": 0.6, "unit": "A"}
